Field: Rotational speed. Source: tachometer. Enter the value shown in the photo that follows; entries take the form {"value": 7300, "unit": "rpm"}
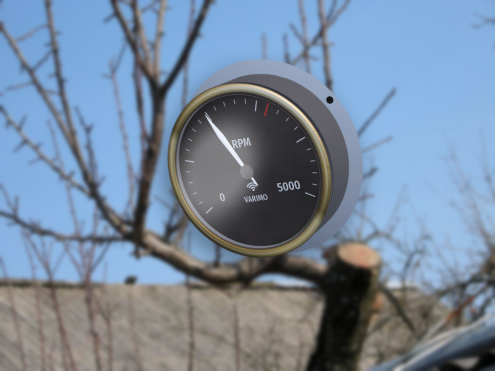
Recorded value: {"value": 2000, "unit": "rpm"}
